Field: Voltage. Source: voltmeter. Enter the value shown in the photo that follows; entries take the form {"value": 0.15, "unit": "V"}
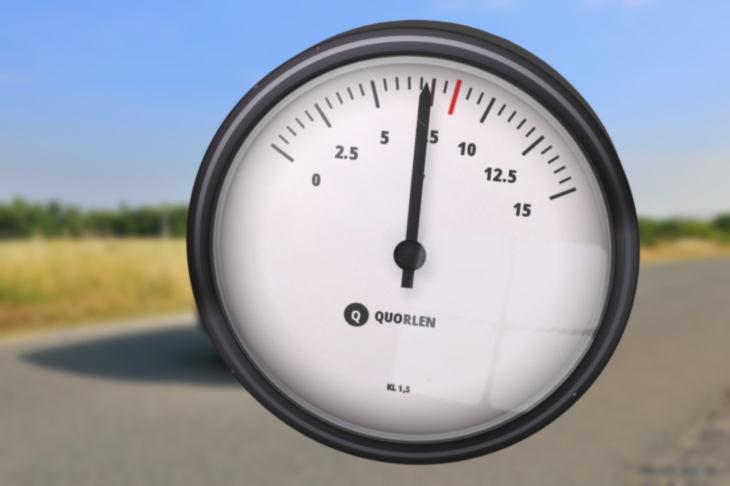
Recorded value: {"value": 7.25, "unit": "V"}
